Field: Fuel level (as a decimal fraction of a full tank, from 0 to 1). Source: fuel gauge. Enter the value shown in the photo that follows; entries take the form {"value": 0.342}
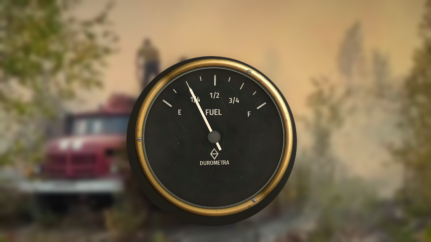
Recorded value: {"value": 0.25}
